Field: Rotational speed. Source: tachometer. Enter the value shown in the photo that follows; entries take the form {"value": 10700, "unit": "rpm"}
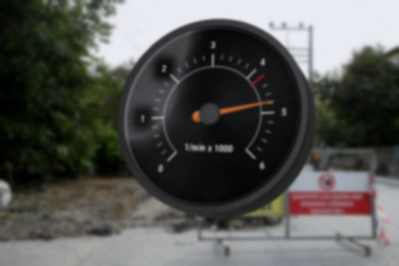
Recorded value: {"value": 4800, "unit": "rpm"}
